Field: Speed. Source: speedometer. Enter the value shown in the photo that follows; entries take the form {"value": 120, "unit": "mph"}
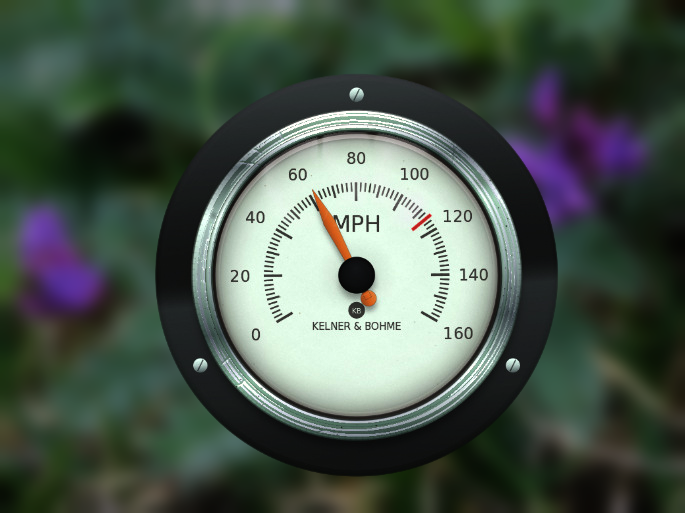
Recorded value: {"value": 62, "unit": "mph"}
